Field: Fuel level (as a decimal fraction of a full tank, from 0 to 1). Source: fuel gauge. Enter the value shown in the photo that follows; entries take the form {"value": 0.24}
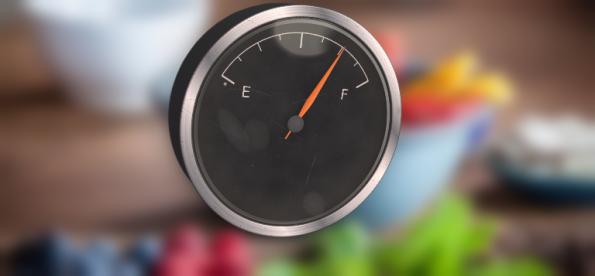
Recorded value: {"value": 0.75}
